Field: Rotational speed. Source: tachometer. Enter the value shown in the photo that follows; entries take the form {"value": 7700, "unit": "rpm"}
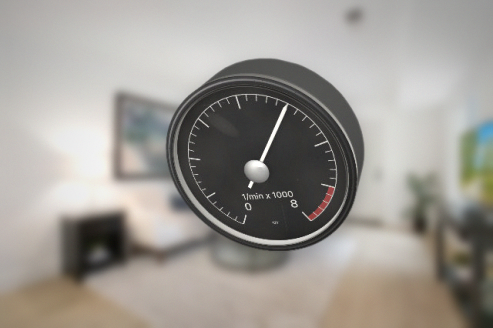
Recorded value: {"value": 5000, "unit": "rpm"}
